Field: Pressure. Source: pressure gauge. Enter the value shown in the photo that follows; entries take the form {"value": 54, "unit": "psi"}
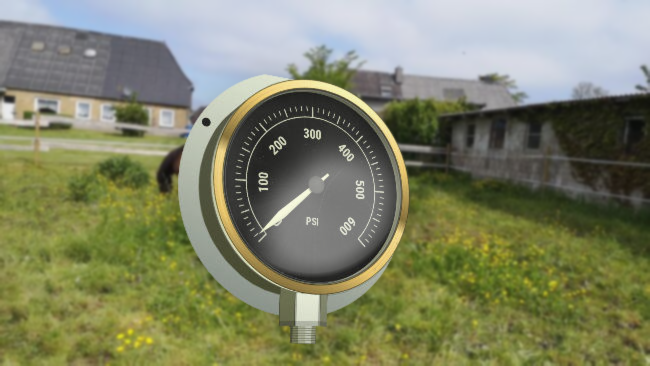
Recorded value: {"value": 10, "unit": "psi"}
